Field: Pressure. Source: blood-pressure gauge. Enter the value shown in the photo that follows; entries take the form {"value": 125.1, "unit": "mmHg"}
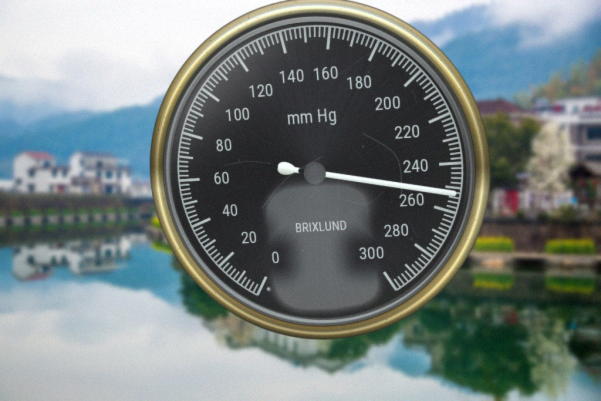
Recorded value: {"value": 252, "unit": "mmHg"}
